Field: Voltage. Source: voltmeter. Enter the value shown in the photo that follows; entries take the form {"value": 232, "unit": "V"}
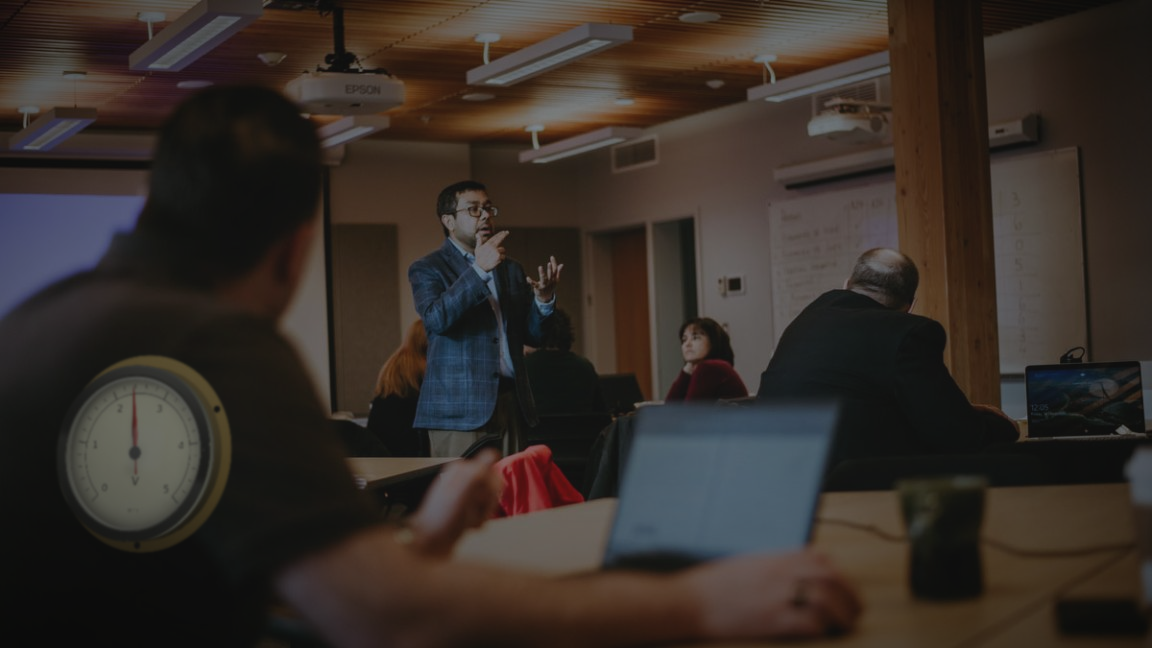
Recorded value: {"value": 2.4, "unit": "V"}
